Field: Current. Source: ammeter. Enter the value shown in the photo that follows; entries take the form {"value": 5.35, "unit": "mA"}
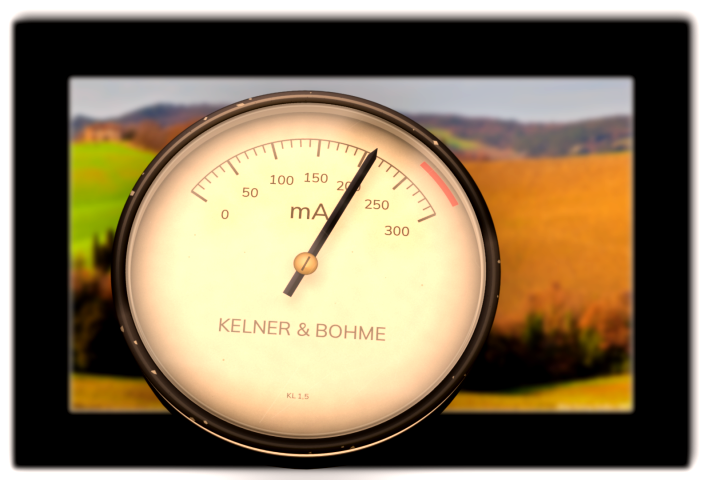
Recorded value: {"value": 210, "unit": "mA"}
